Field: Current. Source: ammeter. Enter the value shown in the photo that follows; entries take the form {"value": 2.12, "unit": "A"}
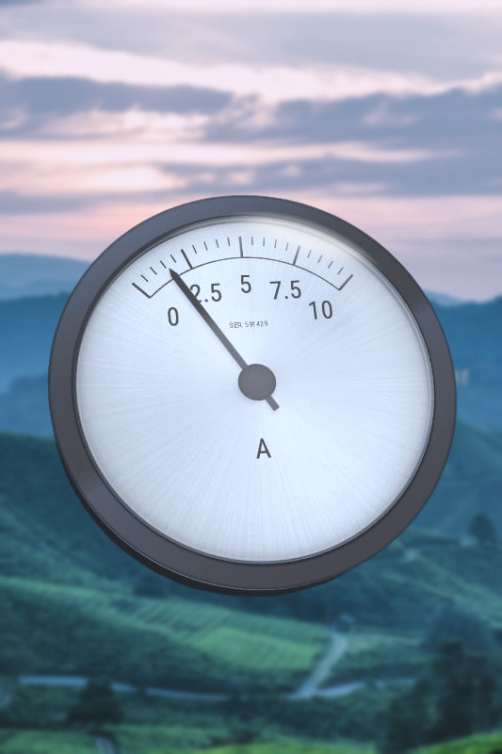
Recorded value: {"value": 1.5, "unit": "A"}
